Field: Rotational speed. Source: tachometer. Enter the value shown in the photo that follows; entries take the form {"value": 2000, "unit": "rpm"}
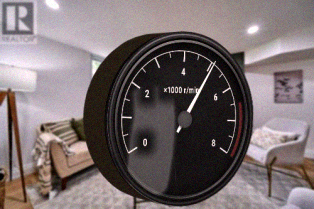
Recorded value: {"value": 5000, "unit": "rpm"}
